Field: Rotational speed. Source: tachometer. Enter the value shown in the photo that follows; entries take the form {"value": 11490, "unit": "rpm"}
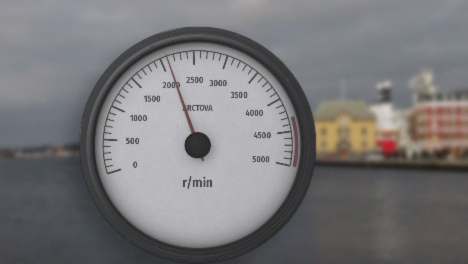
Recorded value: {"value": 2100, "unit": "rpm"}
